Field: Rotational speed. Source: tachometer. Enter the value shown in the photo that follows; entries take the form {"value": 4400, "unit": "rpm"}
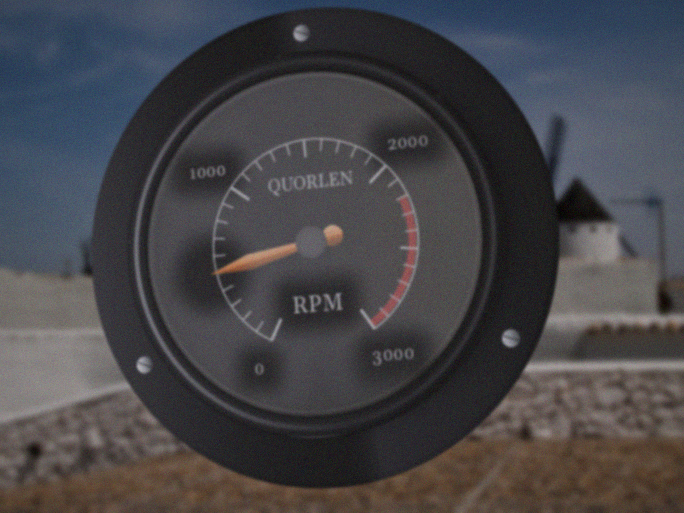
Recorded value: {"value": 500, "unit": "rpm"}
